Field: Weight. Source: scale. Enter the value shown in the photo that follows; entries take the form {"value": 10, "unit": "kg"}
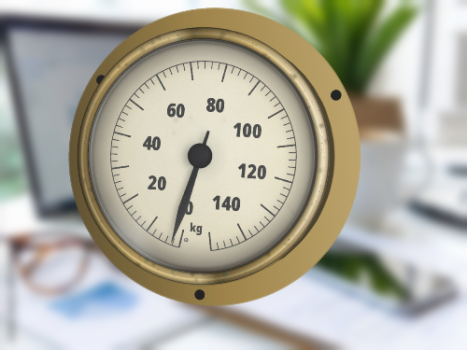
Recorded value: {"value": 2, "unit": "kg"}
